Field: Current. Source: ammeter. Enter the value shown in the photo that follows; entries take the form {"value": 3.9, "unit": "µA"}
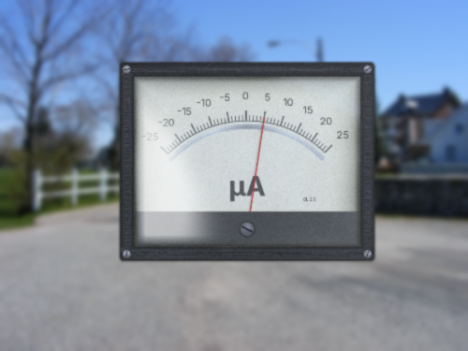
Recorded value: {"value": 5, "unit": "µA"}
